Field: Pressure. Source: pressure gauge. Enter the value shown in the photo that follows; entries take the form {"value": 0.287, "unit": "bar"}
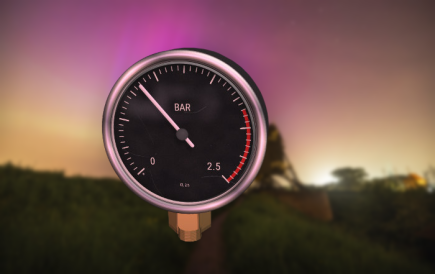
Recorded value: {"value": 0.85, "unit": "bar"}
